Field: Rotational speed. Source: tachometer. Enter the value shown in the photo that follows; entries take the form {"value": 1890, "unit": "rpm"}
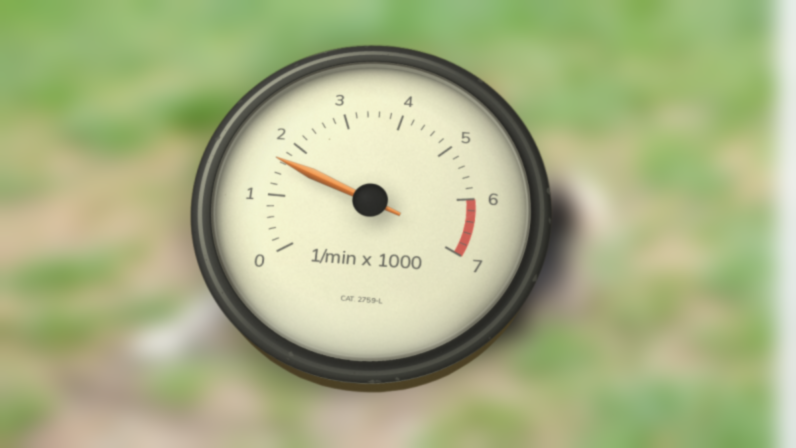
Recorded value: {"value": 1600, "unit": "rpm"}
